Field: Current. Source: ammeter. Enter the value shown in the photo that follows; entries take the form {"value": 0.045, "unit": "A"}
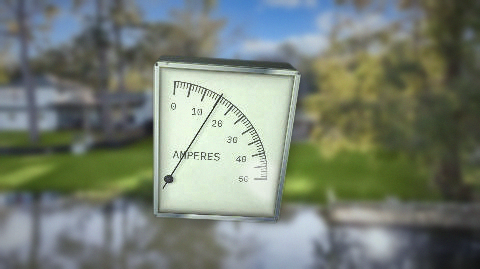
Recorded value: {"value": 15, "unit": "A"}
